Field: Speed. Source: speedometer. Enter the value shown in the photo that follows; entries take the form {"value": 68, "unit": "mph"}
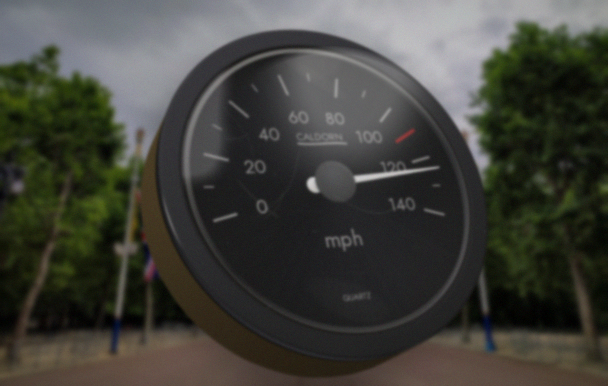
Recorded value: {"value": 125, "unit": "mph"}
